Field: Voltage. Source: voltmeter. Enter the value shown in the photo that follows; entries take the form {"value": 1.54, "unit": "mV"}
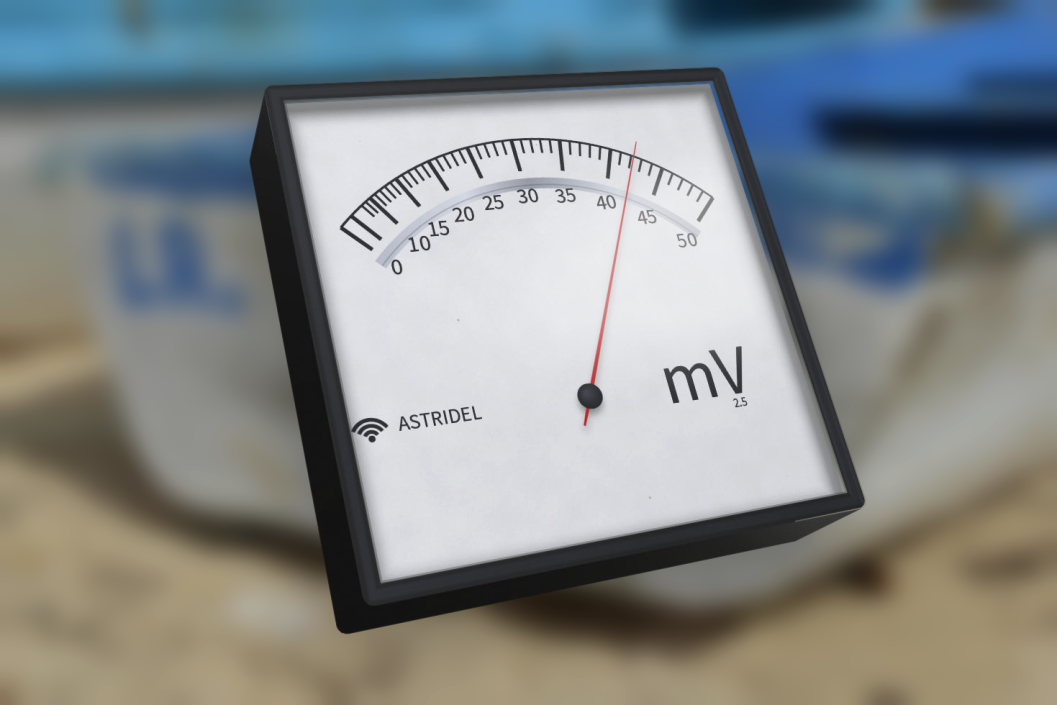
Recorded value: {"value": 42, "unit": "mV"}
